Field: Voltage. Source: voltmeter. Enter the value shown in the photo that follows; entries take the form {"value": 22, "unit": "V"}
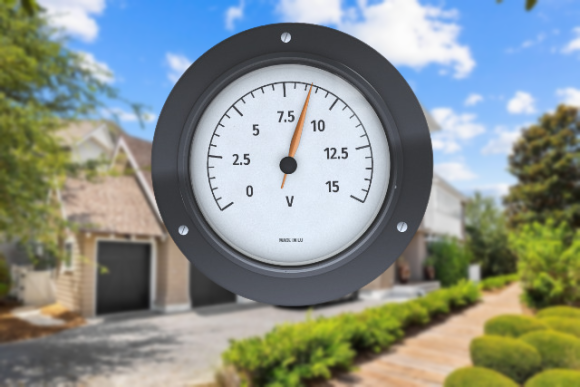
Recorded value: {"value": 8.75, "unit": "V"}
